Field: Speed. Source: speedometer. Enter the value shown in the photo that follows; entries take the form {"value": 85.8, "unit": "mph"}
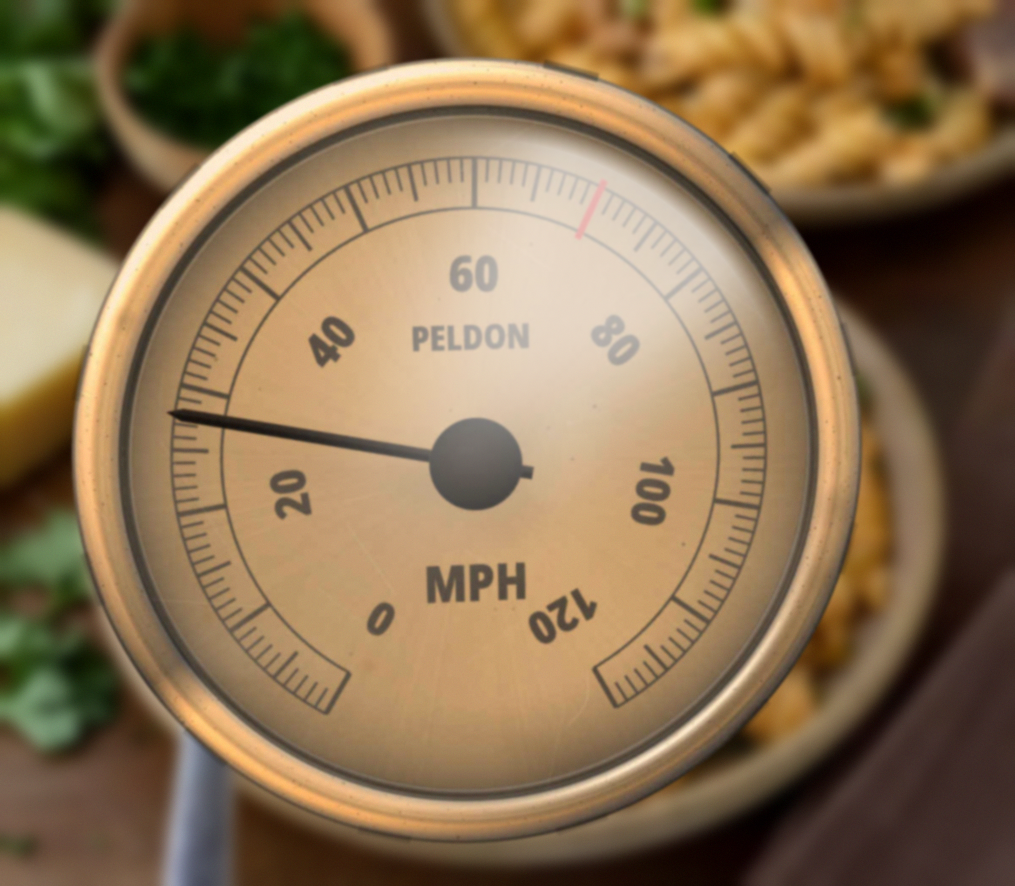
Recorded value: {"value": 28, "unit": "mph"}
